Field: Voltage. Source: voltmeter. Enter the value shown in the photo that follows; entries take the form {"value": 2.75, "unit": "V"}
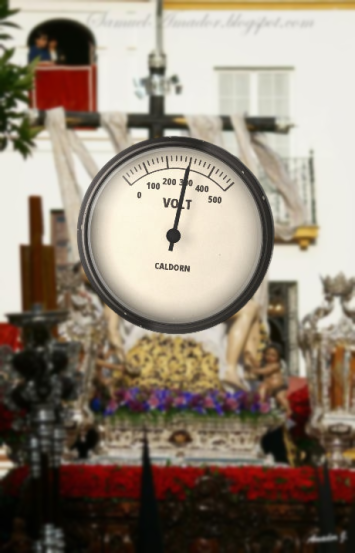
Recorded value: {"value": 300, "unit": "V"}
